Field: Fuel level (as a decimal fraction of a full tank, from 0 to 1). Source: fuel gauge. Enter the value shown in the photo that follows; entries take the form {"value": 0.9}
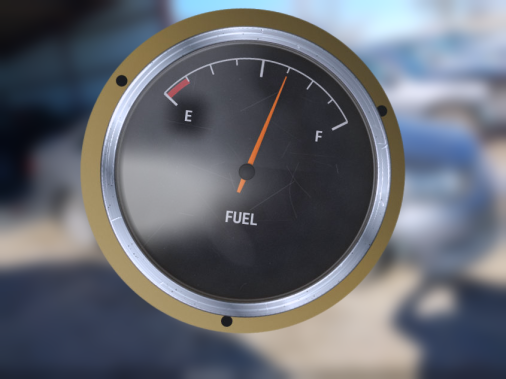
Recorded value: {"value": 0.625}
